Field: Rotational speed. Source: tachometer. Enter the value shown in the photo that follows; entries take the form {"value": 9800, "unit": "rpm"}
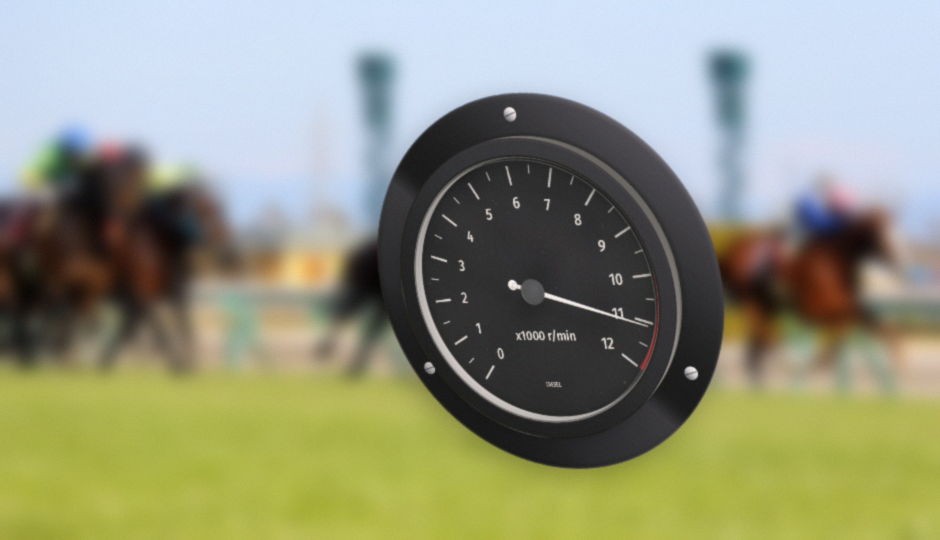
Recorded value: {"value": 11000, "unit": "rpm"}
